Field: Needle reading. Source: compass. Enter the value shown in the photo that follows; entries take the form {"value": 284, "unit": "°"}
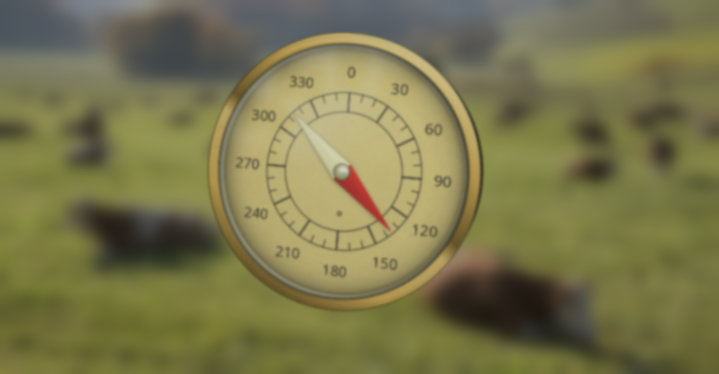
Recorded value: {"value": 135, "unit": "°"}
